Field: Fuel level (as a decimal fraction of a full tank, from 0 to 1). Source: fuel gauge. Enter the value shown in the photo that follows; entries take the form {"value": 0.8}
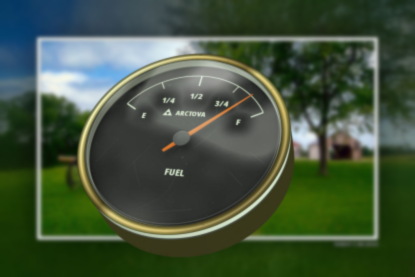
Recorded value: {"value": 0.875}
